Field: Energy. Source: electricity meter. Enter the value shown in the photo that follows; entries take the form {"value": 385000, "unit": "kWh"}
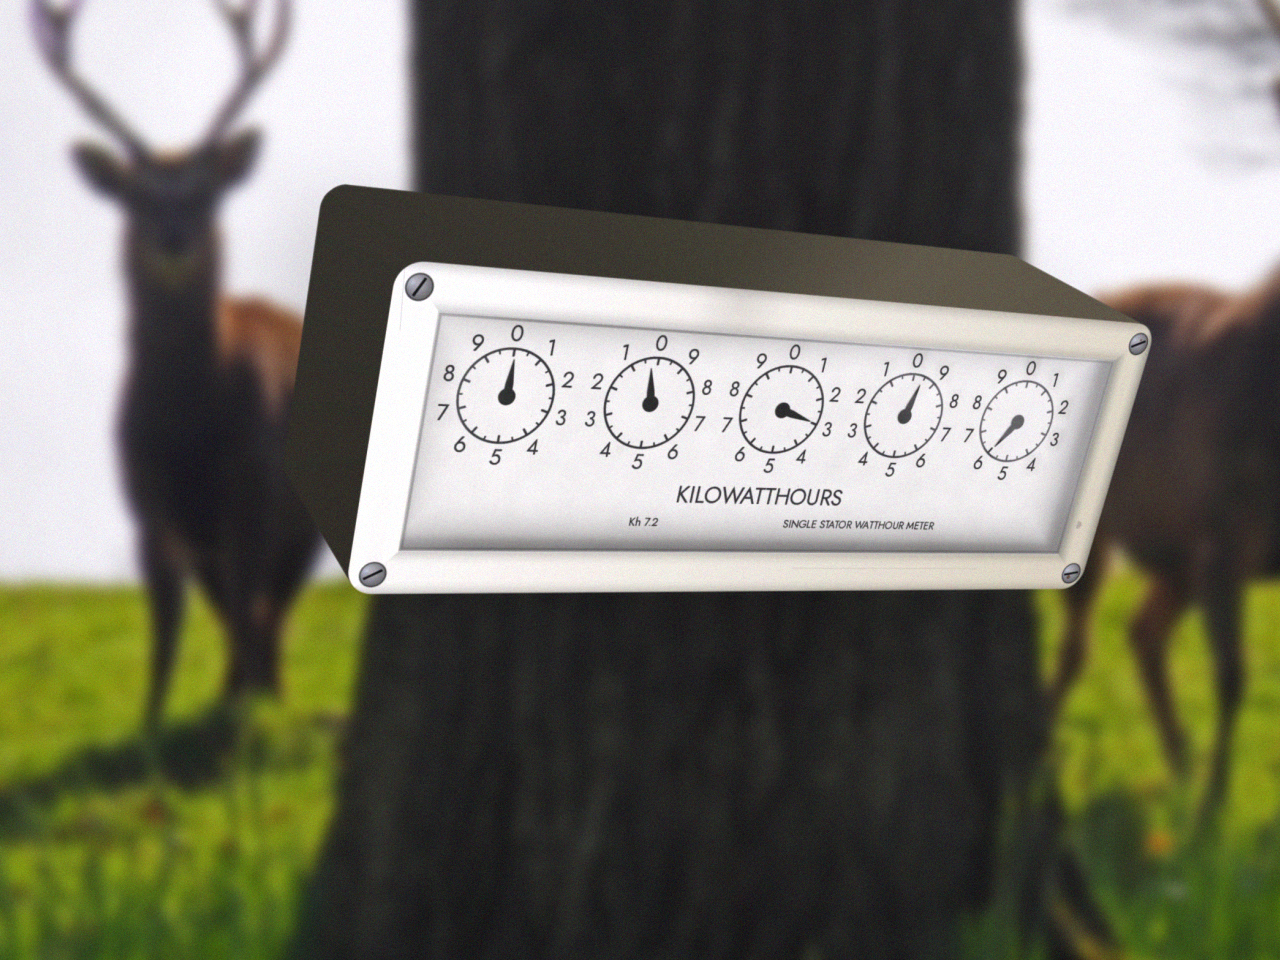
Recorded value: {"value": 296, "unit": "kWh"}
